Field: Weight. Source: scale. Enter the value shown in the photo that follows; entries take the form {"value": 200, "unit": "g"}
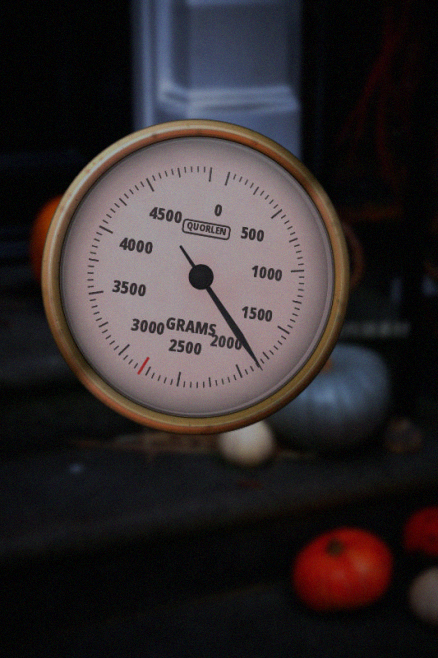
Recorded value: {"value": 1850, "unit": "g"}
